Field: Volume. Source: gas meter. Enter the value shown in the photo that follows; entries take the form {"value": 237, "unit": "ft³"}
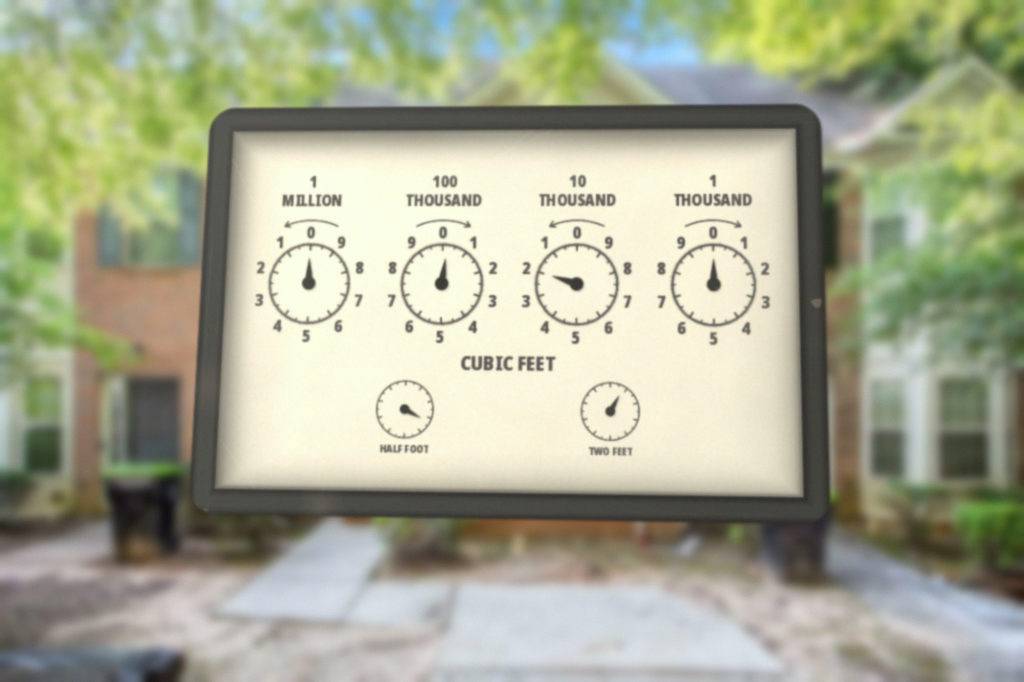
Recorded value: {"value": 2000, "unit": "ft³"}
